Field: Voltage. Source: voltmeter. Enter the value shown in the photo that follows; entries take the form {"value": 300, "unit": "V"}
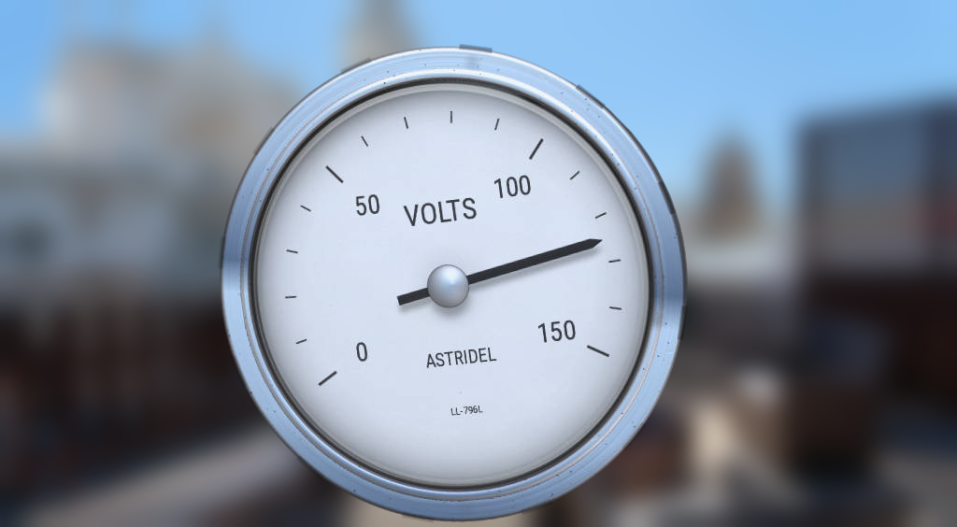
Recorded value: {"value": 125, "unit": "V"}
